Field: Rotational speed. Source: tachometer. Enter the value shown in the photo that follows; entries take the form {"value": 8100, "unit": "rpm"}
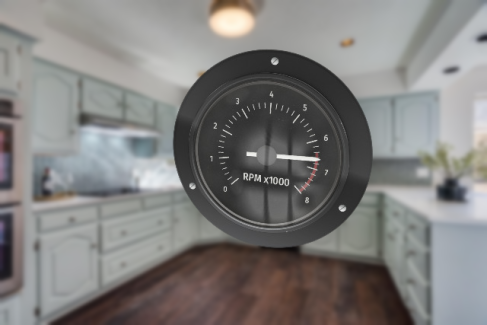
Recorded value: {"value": 6600, "unit": "rpm"}
